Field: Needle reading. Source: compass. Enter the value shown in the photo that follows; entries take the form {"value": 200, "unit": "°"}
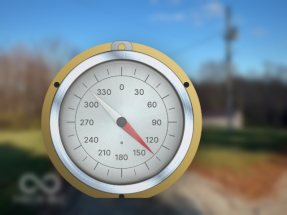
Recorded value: {"value": 135, "unit": "°"}
